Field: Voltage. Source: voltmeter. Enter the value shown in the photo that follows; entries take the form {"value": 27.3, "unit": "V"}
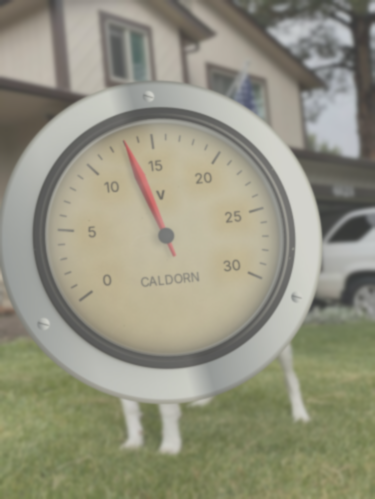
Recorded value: {"value": 13, "unit": "V"}
